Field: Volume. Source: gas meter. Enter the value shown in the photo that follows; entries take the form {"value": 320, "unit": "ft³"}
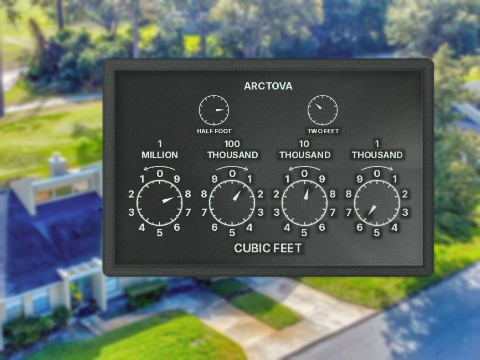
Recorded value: {"value": 809600, "unit": "ft³"}
